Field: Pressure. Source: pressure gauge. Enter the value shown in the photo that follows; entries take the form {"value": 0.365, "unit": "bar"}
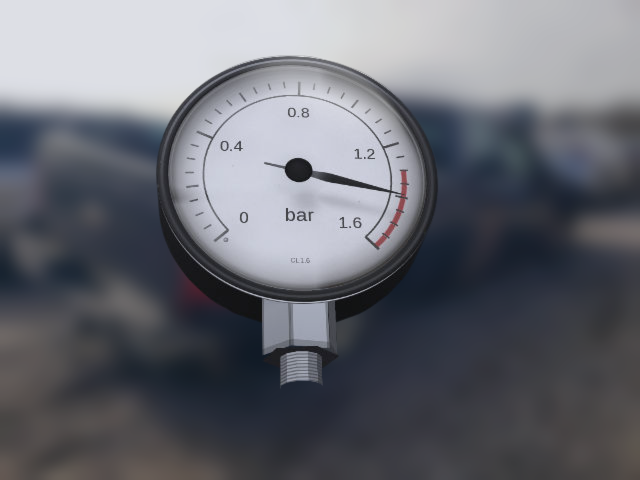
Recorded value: {"value": 1.4, "unit": "bar"}
